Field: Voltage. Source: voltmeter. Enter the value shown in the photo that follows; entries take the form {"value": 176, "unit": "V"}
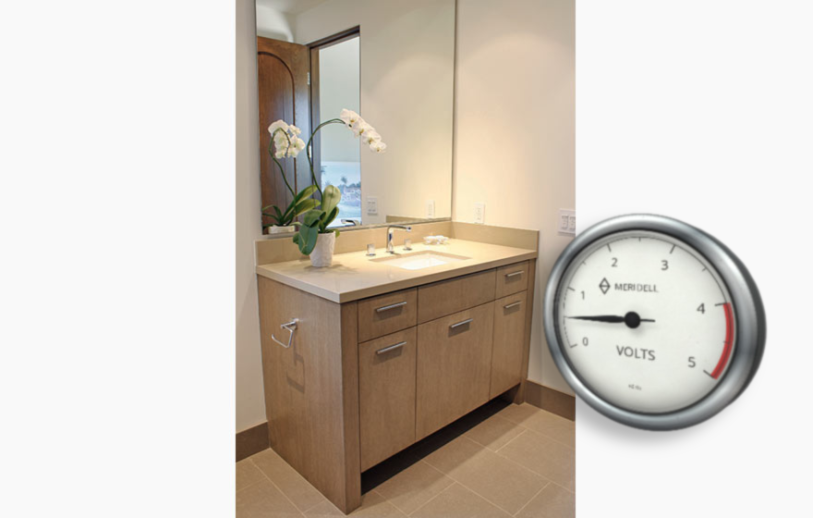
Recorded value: {"value": 0.5, "unit": "V"}
